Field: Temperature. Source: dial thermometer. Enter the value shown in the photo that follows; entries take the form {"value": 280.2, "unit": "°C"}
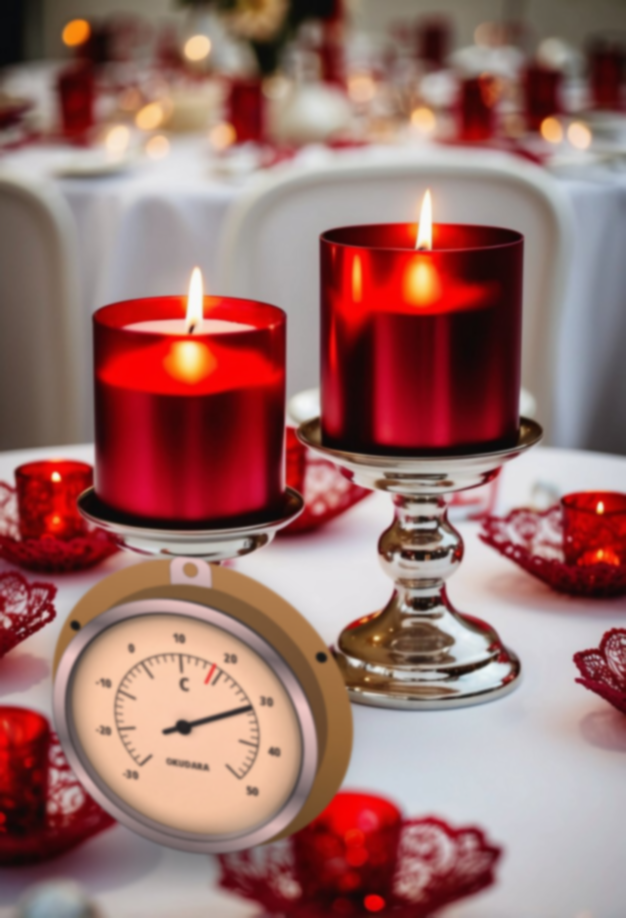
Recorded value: {"value": 30, "unit": "°C"}
